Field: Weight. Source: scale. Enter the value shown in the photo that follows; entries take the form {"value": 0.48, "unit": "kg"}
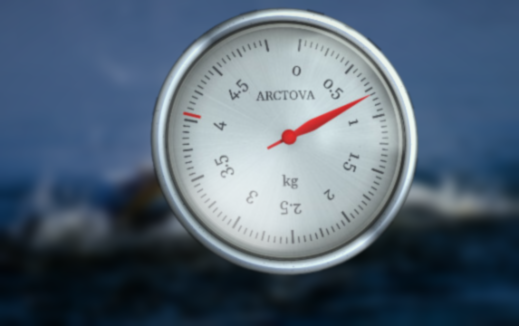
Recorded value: {"value": 0.8, "unit": "kg"}
